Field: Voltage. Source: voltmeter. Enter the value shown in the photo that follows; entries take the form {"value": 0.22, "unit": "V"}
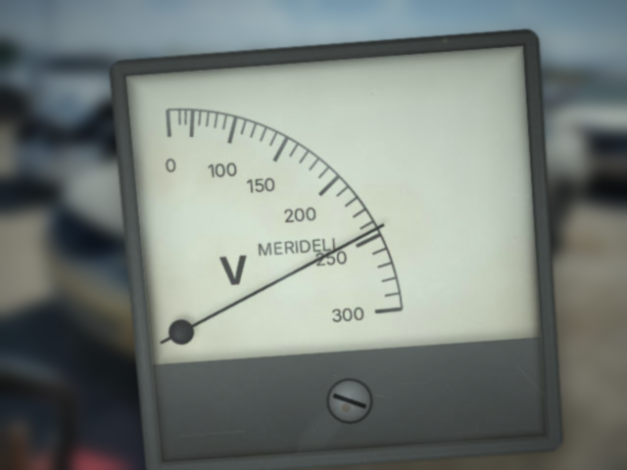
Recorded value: {"value": 245, "unit": "V"}
